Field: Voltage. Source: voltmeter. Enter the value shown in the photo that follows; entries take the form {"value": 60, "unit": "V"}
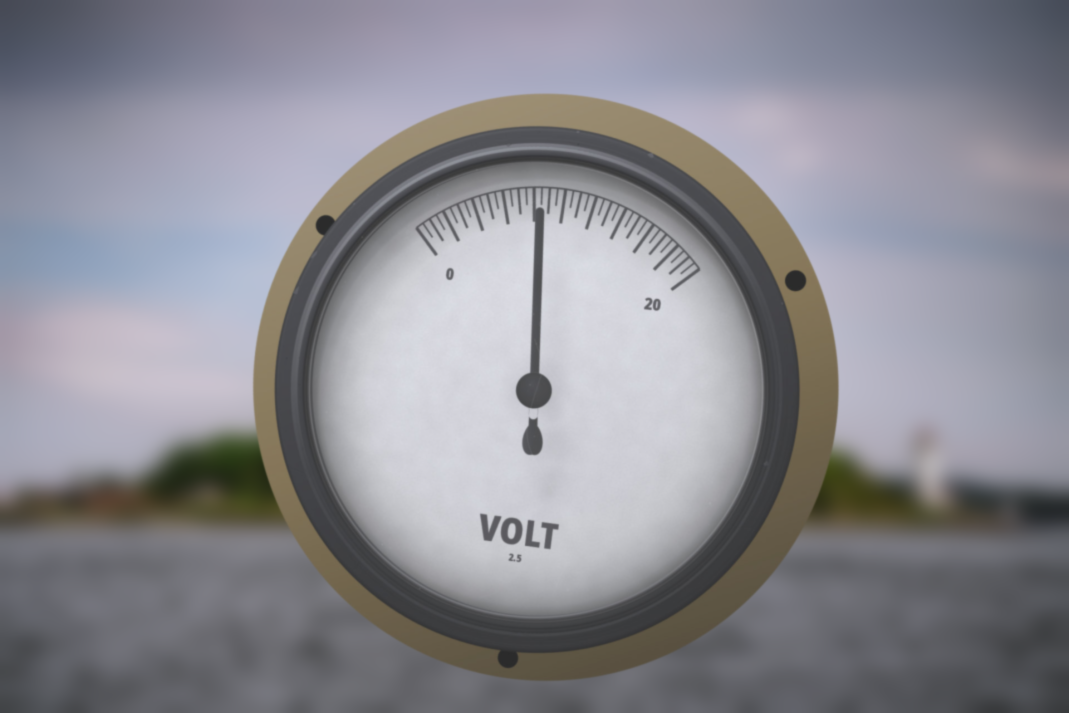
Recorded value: {"value": 8.5, "unit": "V"}
